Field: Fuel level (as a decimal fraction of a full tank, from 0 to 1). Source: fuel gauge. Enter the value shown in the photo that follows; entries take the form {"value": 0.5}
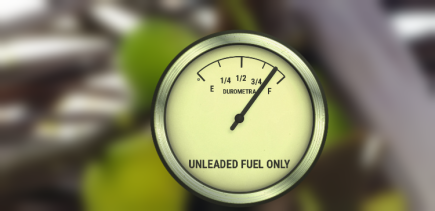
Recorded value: {"value": 0.875}
